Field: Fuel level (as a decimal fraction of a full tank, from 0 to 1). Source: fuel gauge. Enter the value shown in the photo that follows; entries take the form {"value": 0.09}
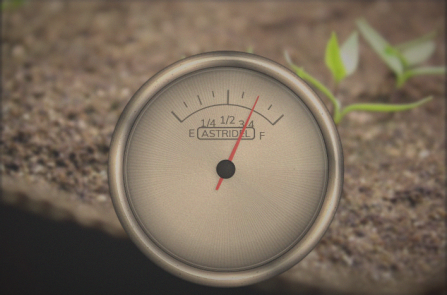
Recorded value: {"value": 0.75}
